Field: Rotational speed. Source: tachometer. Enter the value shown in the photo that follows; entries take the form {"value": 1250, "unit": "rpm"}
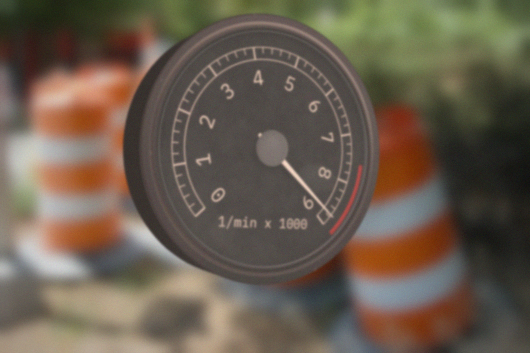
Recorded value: {"value": 8800, "unit": "rpm"}
